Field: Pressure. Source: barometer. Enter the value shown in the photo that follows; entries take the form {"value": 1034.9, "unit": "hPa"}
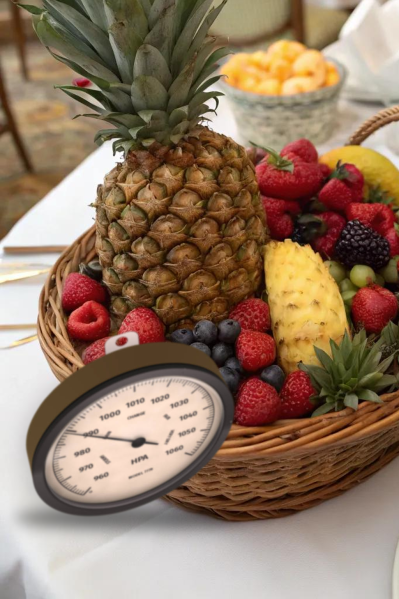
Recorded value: {"value": 990, "unit": "hPa"}
